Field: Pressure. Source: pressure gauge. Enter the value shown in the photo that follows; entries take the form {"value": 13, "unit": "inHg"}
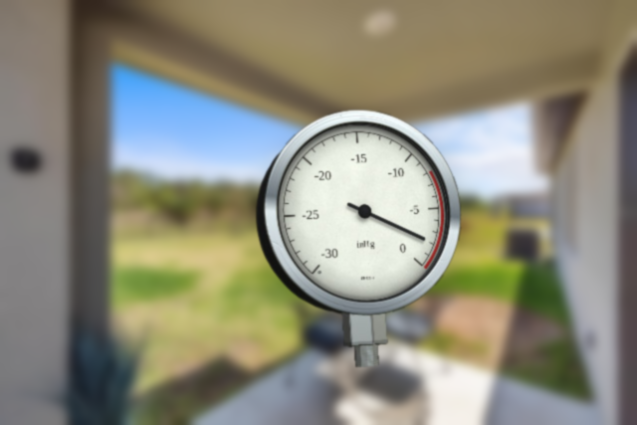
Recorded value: {"value": -2, "unit": "inHg"}
